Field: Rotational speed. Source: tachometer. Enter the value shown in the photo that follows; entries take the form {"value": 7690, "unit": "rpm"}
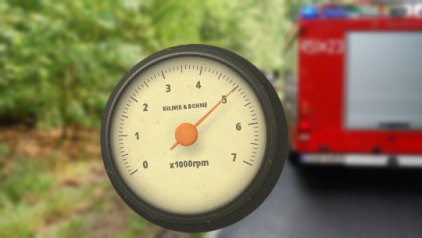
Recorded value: {"value": 5000, "unit": "rpm"}
